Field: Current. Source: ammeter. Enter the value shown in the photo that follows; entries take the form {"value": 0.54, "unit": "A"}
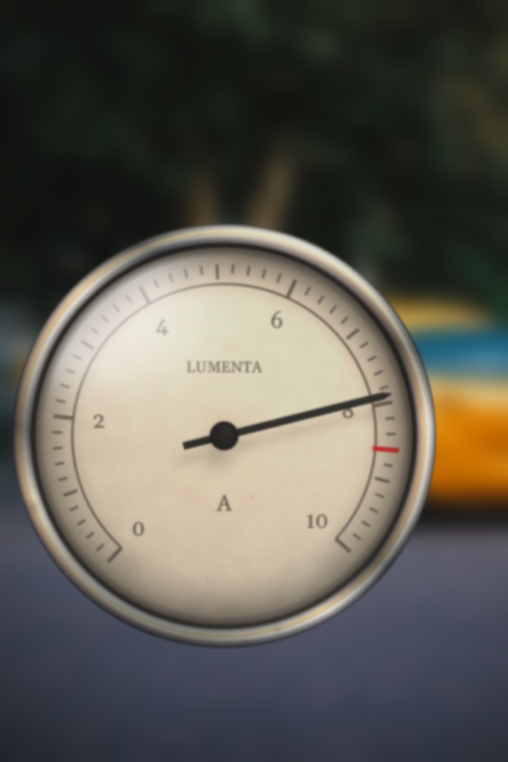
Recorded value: {"value": 7.9, "unit": "A"}
